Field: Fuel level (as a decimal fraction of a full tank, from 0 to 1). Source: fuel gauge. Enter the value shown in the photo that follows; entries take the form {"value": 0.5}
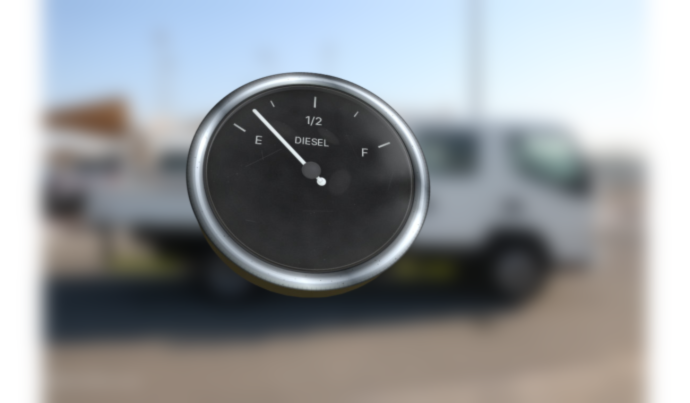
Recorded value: {"value": 0.125}
